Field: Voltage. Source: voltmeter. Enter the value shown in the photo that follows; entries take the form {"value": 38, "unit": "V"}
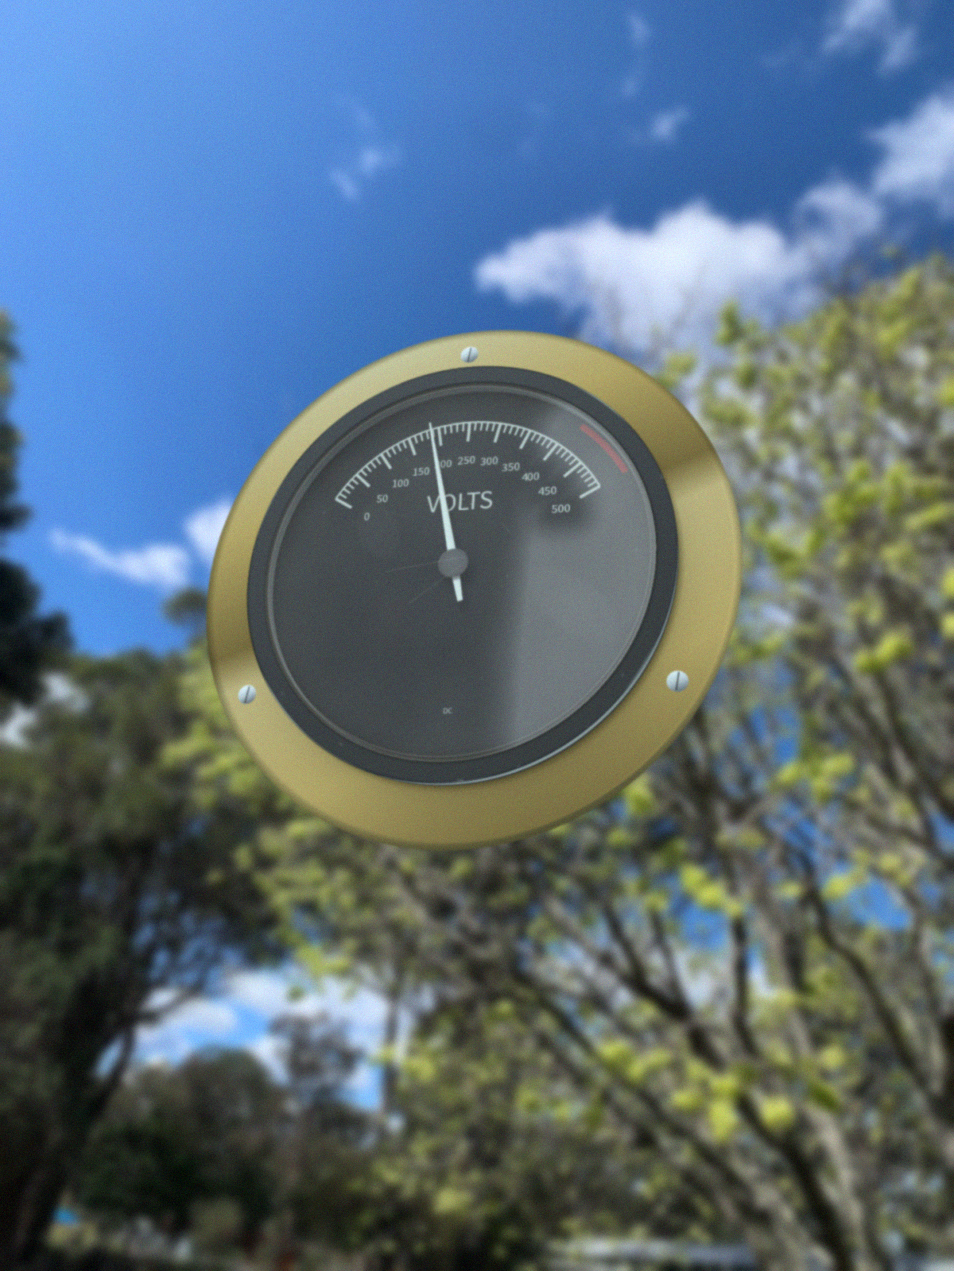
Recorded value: {"value": 190, "unit": "V"}
